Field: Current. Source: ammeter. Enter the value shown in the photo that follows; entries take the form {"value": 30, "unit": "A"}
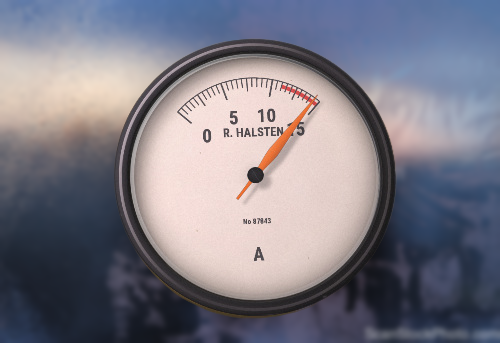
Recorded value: {"value": 14.5, "unit": "A"}
